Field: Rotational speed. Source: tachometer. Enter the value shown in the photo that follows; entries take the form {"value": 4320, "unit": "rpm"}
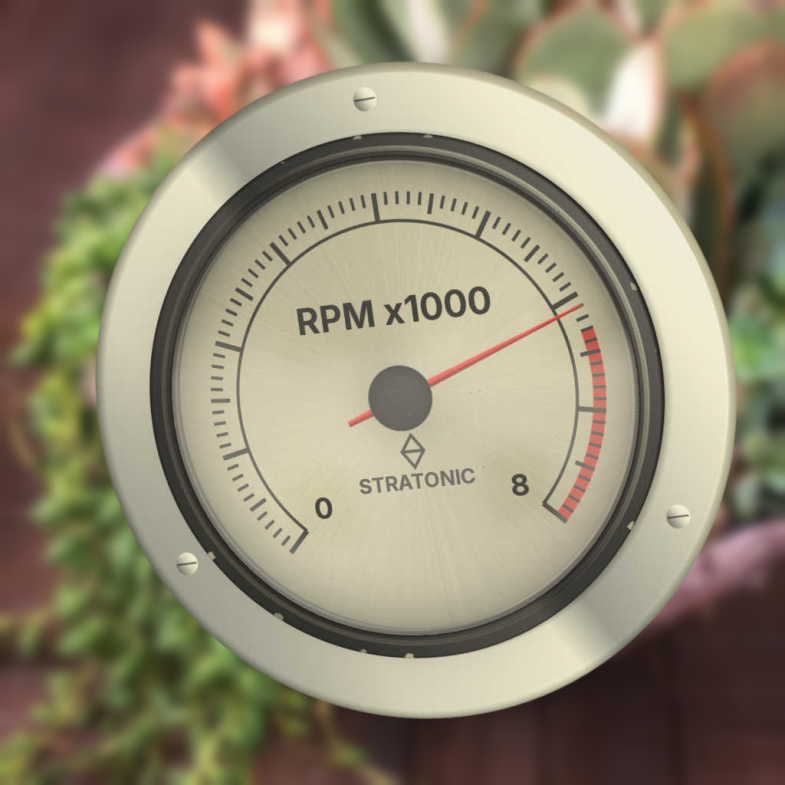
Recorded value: {"value": 6100, "unit": "rpm"}
